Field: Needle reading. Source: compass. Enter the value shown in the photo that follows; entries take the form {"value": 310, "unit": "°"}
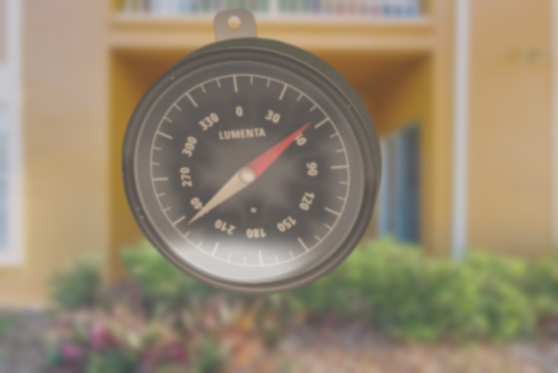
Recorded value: {"value": 55, "unit": "°"}
